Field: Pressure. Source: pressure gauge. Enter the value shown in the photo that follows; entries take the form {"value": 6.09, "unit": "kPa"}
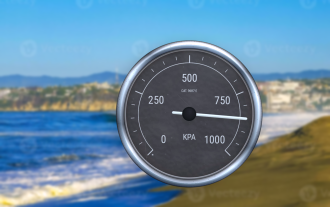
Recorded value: {"value": 850, "unit": "kPa"}
